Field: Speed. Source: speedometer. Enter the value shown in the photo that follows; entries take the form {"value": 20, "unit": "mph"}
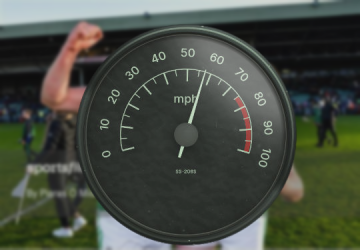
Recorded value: {"value": 57.5, "unit": "mph"}
